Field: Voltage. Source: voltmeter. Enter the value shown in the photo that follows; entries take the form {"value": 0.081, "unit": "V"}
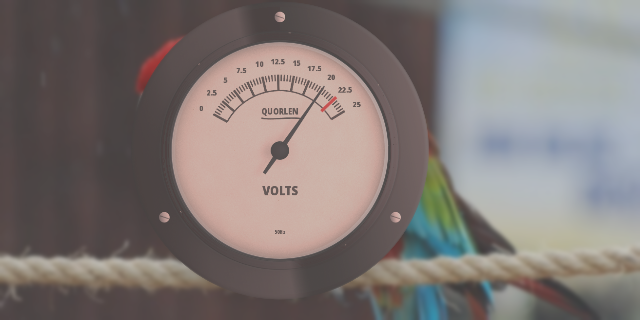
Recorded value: {"value": 20, "unit": "V"}
